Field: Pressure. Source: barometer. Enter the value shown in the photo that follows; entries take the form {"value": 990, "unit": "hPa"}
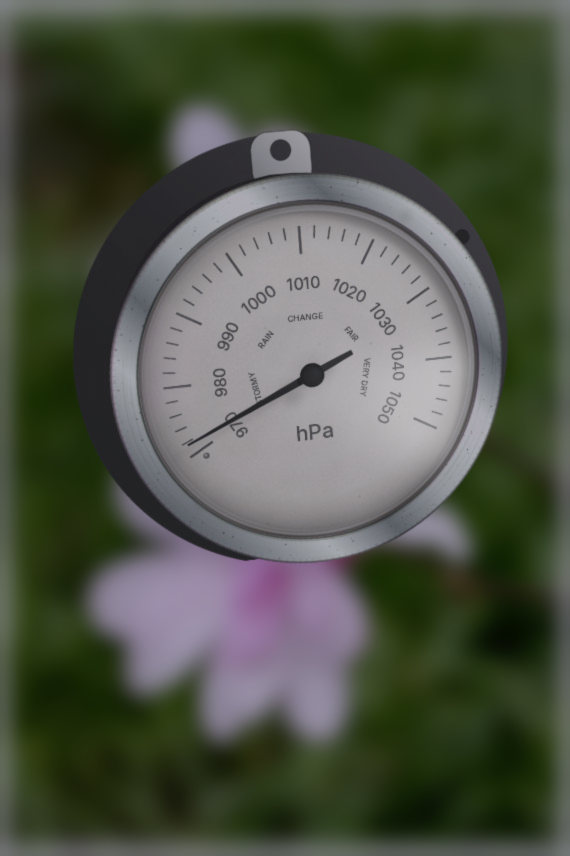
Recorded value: {"value": 972, "unit": "hPa"}
